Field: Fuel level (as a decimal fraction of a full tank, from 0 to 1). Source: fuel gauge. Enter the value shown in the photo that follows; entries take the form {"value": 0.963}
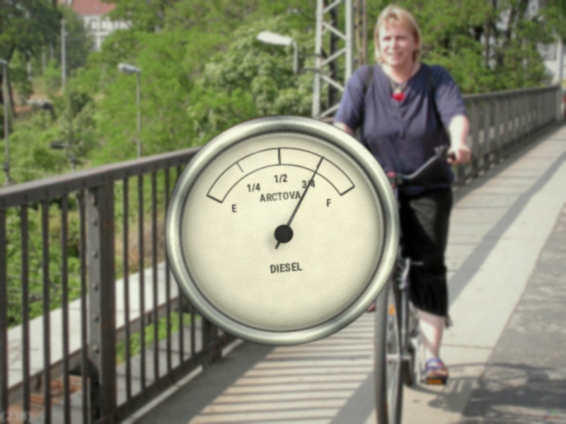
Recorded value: {"value": 0.75}
